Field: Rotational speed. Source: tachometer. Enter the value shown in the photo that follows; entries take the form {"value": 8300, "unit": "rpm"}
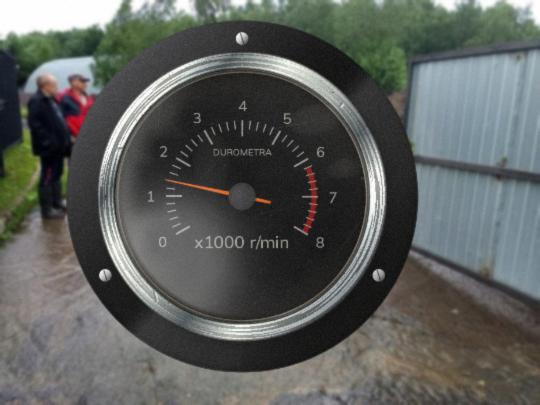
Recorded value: {"value": 1400, "unit": "rpm"}
